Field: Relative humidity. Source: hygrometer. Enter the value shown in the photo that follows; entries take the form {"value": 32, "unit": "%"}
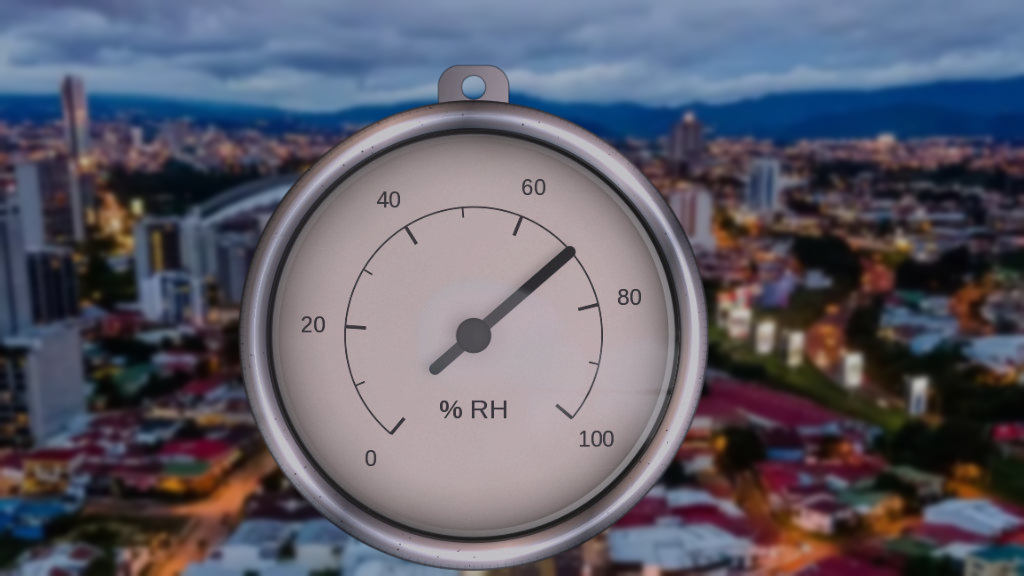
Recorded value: {"value": 70, "unit": "%"}
